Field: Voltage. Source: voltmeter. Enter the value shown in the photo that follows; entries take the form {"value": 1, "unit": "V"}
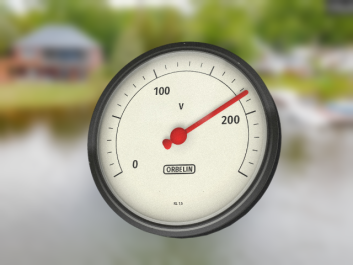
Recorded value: {"value": 185, "unit": "V"}
